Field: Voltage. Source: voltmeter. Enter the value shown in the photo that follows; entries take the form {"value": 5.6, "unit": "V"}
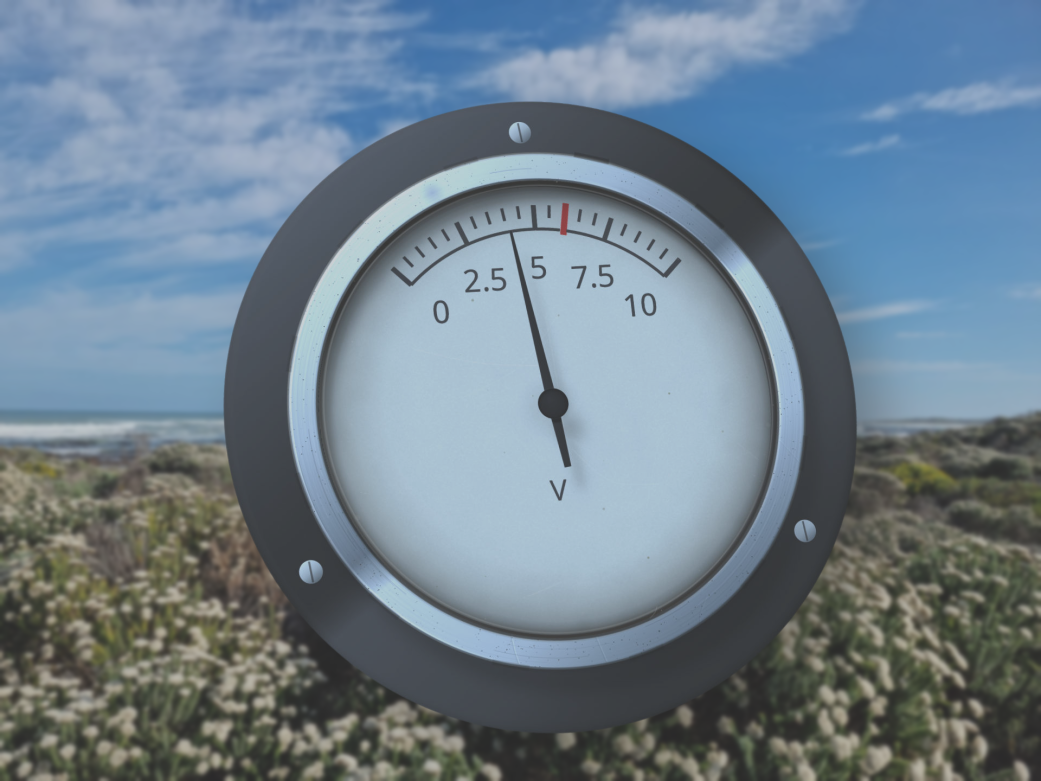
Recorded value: {"value": 4, "unit": "V"}
